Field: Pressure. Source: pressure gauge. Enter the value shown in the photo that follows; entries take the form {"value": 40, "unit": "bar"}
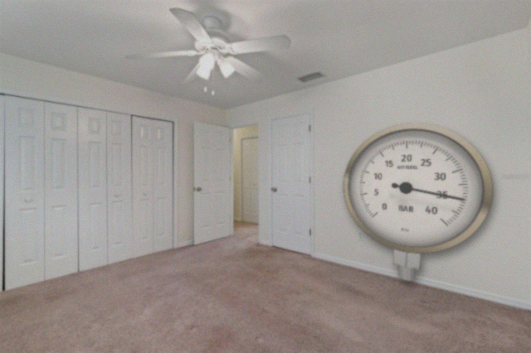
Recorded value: {"value": 35, "unit": "bar"}
